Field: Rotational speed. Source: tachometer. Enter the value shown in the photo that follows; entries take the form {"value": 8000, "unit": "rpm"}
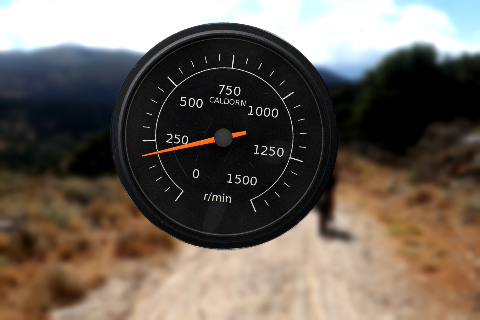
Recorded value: {"value": 200, "unit": "rpm"}
